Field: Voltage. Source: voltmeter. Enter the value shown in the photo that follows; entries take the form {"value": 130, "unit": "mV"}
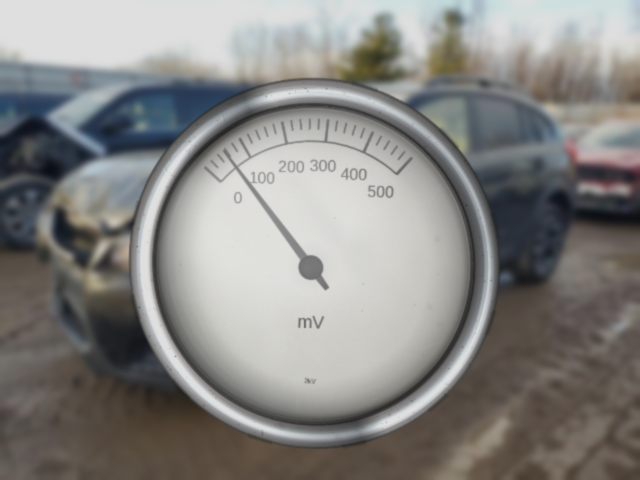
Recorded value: {"value": 60, "unit": "mV"}
